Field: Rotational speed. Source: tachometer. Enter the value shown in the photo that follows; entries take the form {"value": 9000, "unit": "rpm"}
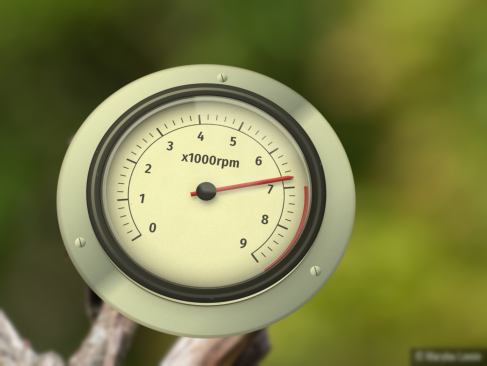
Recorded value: {"value": 6800, "unit": "rpm"}
